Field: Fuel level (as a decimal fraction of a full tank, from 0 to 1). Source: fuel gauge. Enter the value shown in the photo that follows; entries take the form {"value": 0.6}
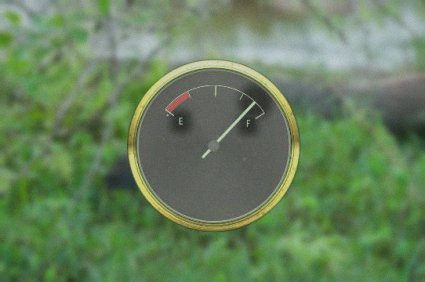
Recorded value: {"value": 0.875}
